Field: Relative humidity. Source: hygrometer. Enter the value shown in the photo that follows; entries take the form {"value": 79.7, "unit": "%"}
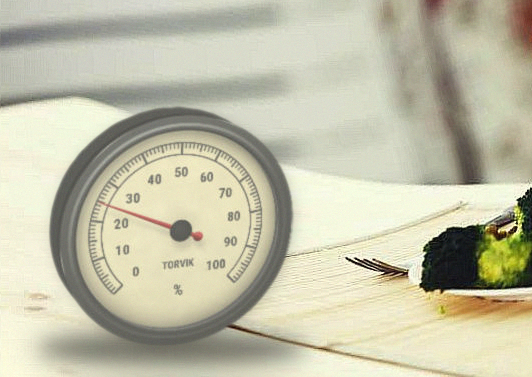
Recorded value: {"value": 25, "unit": "%"}
